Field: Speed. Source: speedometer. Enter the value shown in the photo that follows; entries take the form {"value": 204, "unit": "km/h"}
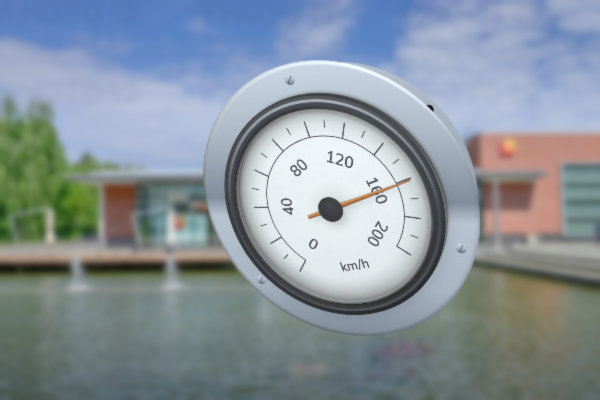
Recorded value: {"value": 160, "unit": "km/h"}
